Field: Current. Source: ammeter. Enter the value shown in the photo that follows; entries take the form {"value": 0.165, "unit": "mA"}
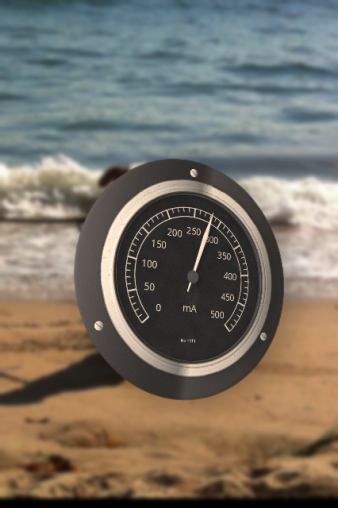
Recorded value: {"value": 280, "unit": "mA"}
